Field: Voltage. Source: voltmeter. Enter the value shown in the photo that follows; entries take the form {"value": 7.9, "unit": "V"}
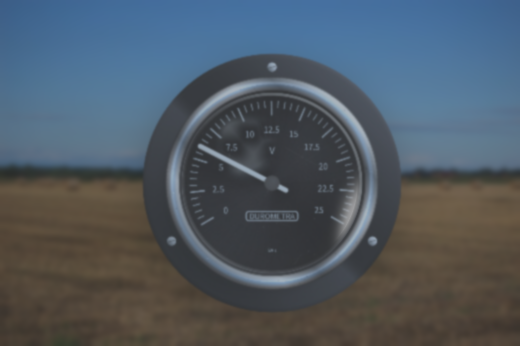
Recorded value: {"value": 6, "unit": "V"}
